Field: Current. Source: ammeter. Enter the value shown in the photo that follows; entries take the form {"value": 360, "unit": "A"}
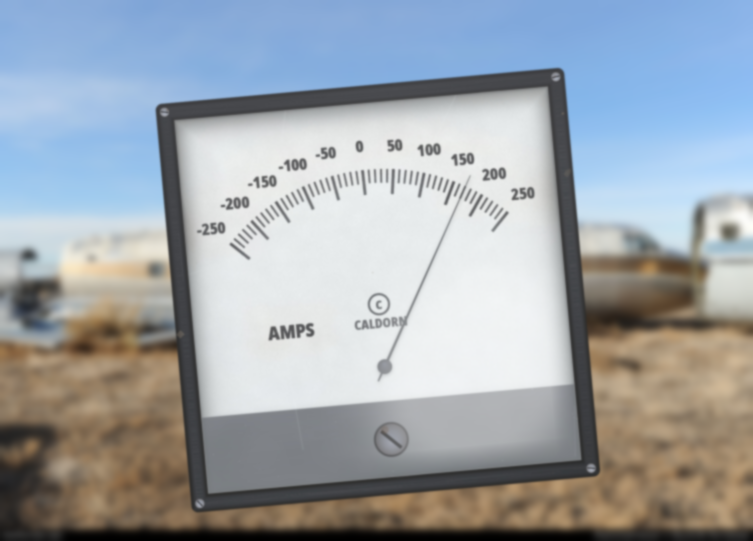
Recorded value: {"value": 170, "unit": "A"}
